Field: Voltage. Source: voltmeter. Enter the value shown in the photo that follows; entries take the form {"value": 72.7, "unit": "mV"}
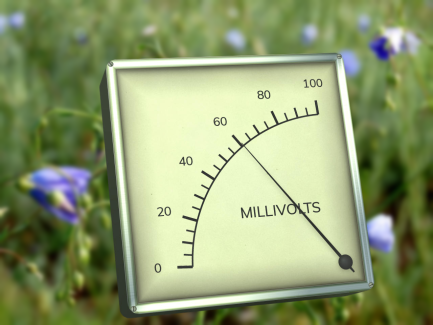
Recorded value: {"value": 60, "unit": "mV"}
